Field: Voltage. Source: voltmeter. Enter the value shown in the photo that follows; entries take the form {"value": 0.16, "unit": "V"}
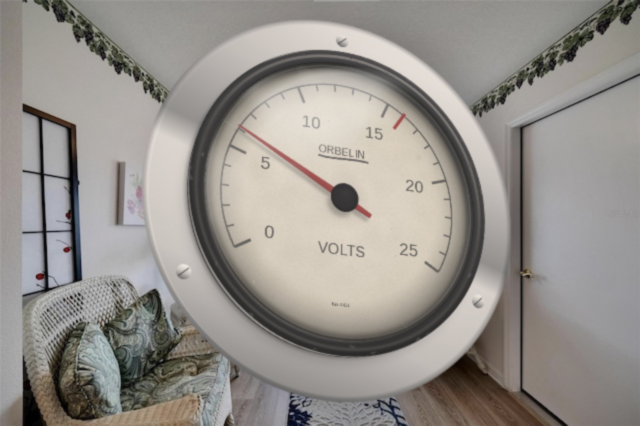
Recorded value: {"value": 6, "unit": "V"}
